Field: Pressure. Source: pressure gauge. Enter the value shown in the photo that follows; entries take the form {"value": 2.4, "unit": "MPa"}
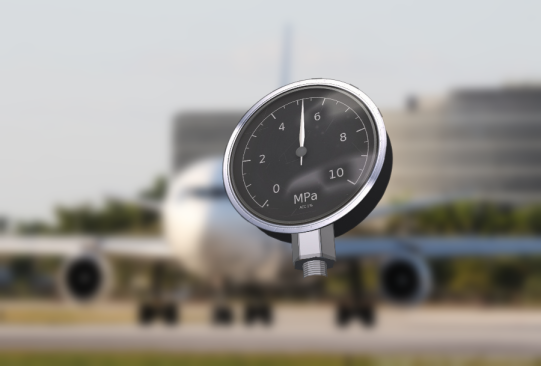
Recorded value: {"value": 5.25, "unit": "MPa"}
